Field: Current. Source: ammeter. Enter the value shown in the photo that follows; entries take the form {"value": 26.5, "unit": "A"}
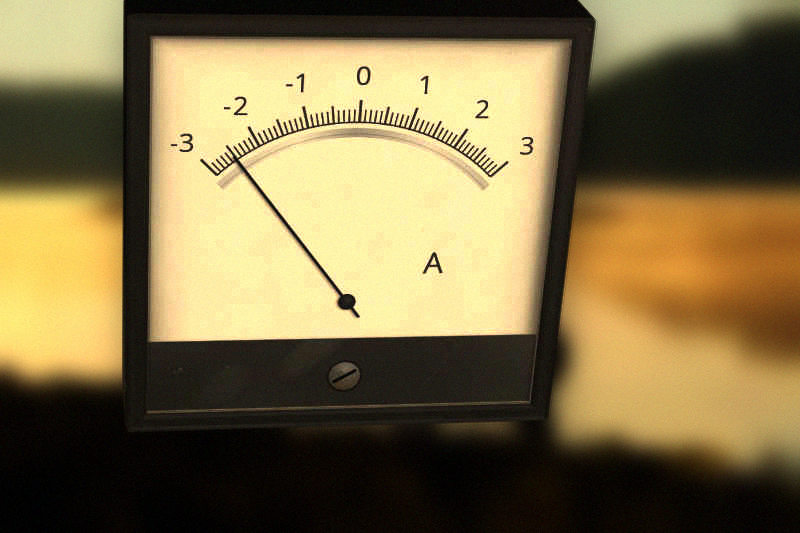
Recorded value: {"value": -2.5, "unit": "A"}
